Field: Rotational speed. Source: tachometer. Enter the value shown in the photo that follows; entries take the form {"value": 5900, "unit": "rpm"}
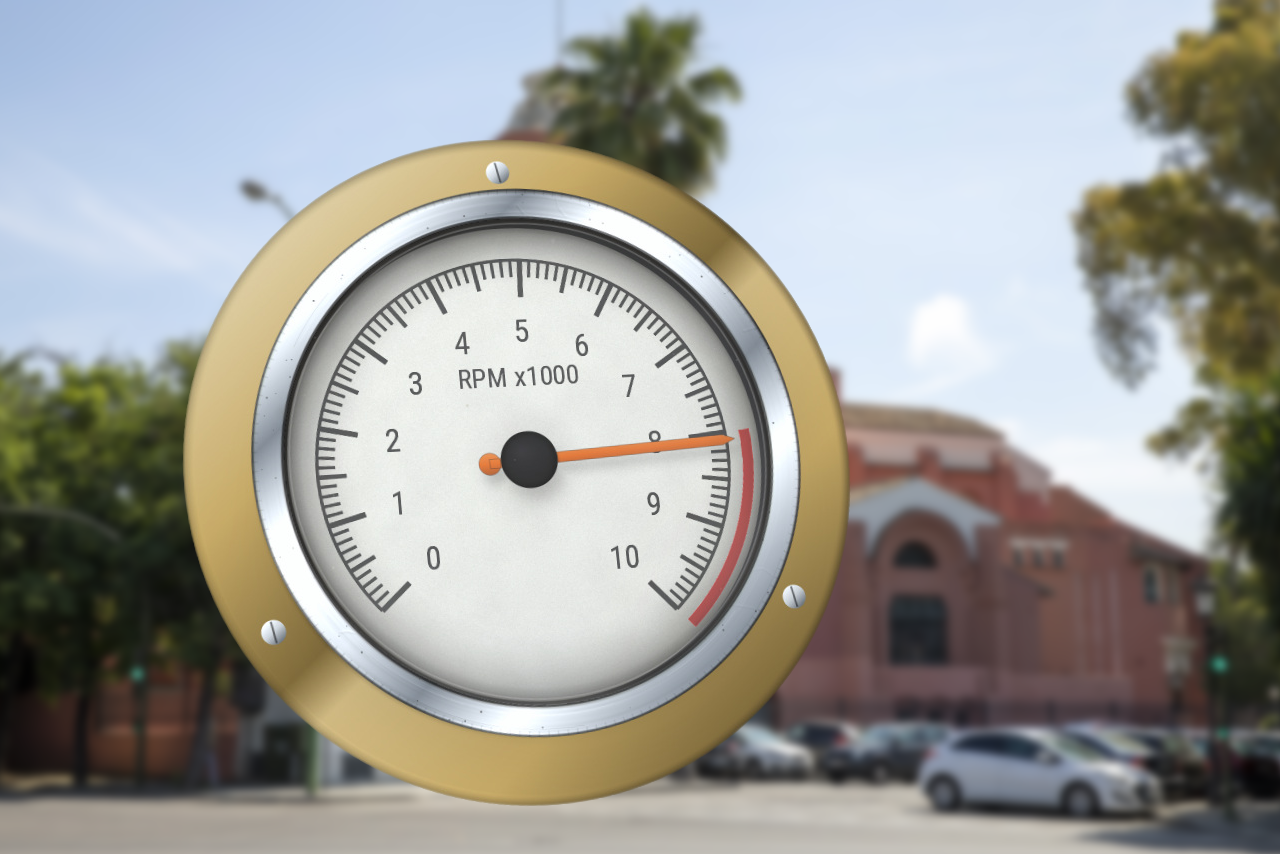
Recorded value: {"value": 8100, "unit": "rpm"}
